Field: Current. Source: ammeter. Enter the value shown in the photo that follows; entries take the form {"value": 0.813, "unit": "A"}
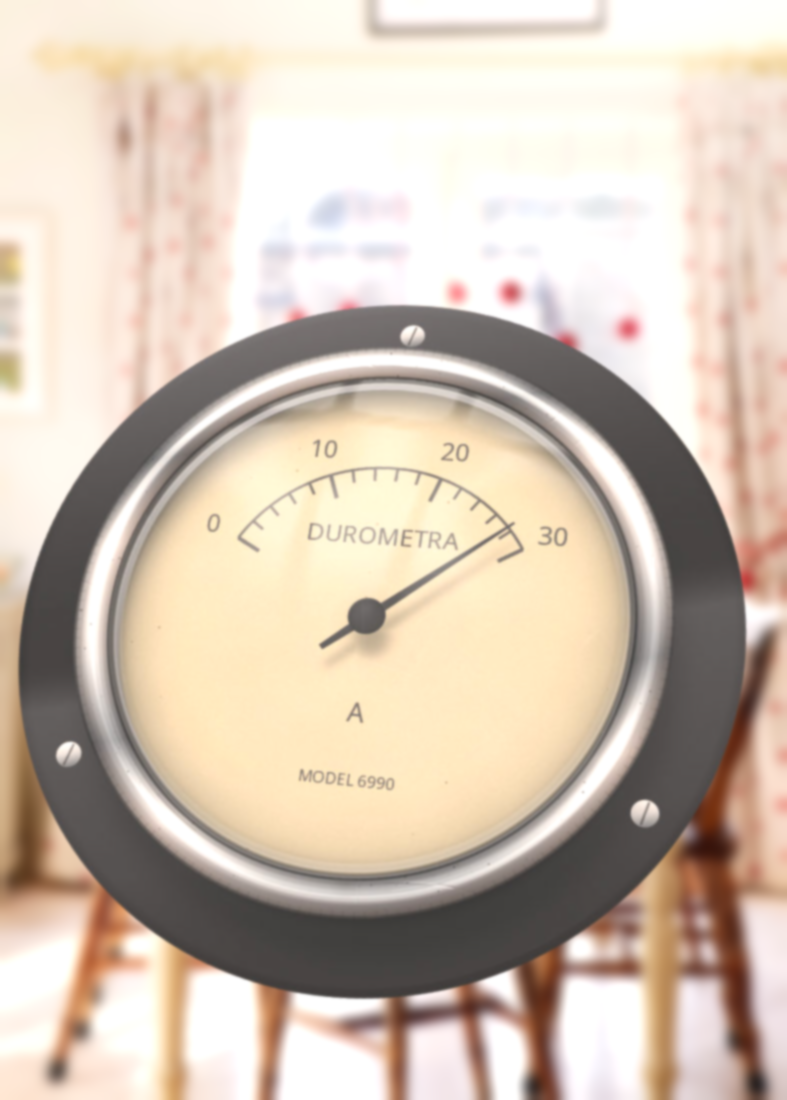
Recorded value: {"value": 28, "unit": "A"}
